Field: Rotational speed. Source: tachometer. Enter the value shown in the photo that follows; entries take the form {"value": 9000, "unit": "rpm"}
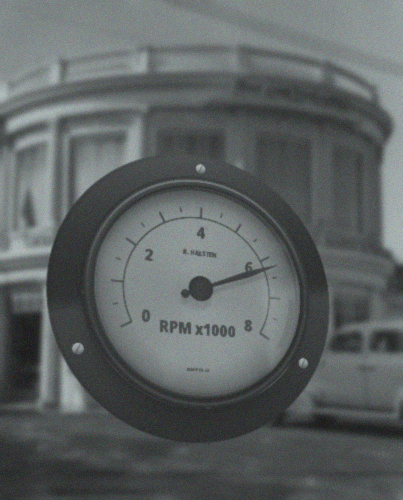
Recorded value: {"value": 6250, "unit": "rpm"}
